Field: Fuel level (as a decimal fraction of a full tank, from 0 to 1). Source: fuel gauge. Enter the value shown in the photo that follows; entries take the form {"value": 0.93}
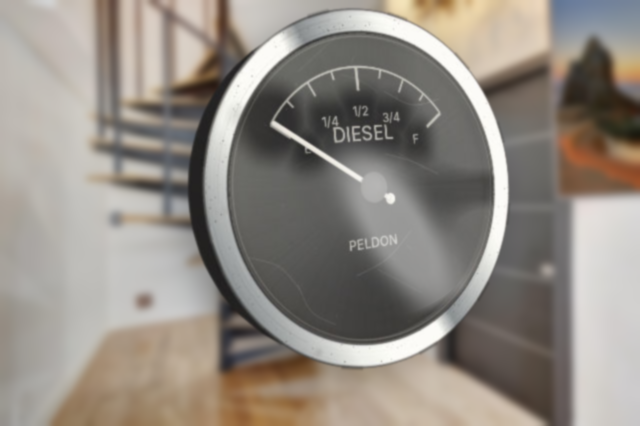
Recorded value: {"value": 0}
